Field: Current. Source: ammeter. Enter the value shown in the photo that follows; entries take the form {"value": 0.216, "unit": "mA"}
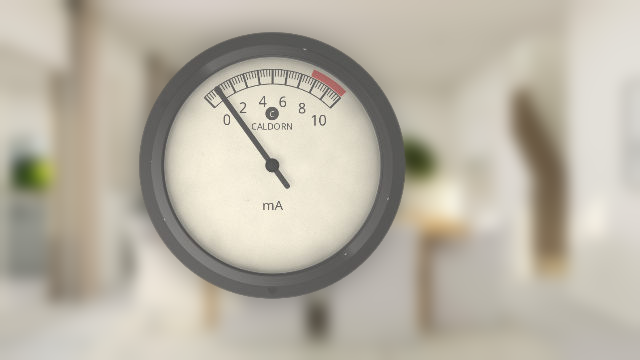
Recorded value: {"value": 1, "unit": "mA"}
